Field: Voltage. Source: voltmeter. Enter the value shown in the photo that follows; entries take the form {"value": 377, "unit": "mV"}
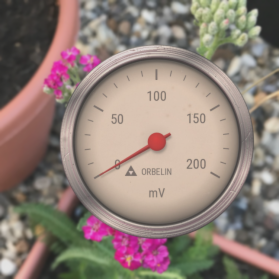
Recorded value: {"value": 0, "unit": "mV"}
